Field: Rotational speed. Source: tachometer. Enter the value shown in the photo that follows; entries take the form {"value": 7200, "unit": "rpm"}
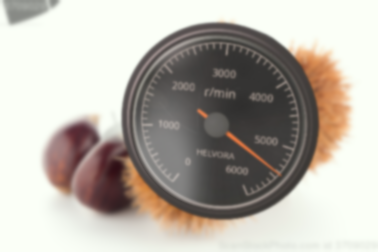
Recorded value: {"value": 5400, "unit": "rpm"}
